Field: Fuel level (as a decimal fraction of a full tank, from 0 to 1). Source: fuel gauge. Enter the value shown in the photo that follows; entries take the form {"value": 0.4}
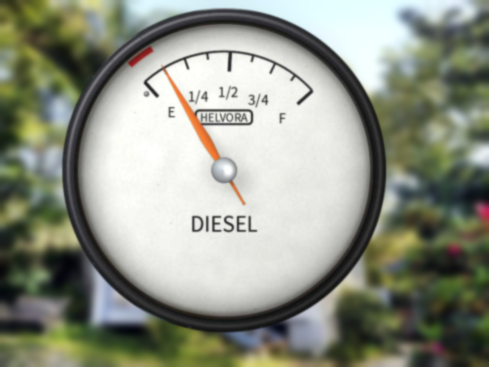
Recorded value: {"value": 0.125}
